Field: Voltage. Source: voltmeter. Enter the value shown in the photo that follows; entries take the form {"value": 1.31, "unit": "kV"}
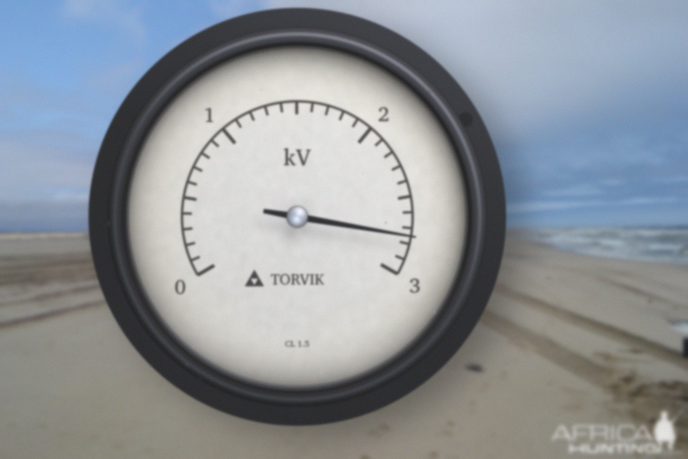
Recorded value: {"value": 2.75, "unit": "kV"}
